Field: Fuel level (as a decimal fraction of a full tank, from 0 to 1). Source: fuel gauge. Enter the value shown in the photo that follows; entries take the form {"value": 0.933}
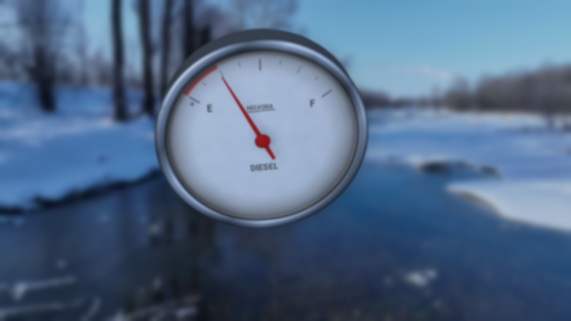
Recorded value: {"value": 0.25}
